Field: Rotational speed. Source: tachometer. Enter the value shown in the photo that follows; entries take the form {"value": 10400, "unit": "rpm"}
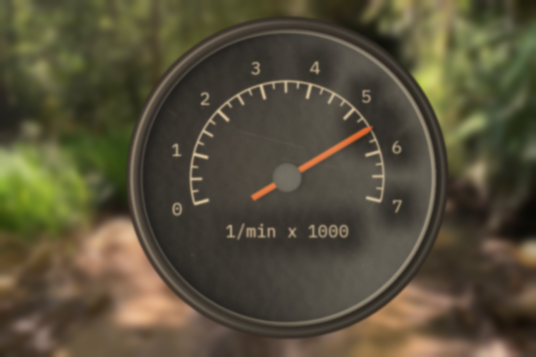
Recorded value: {"value": 5500, "unit": "rpm"}
